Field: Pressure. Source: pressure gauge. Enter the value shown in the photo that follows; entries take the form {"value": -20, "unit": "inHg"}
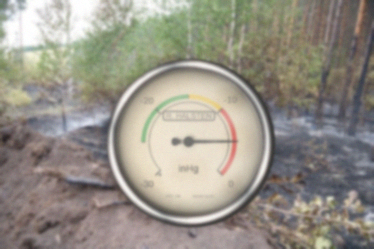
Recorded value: {"value": -5, "unit": "inHg"}
